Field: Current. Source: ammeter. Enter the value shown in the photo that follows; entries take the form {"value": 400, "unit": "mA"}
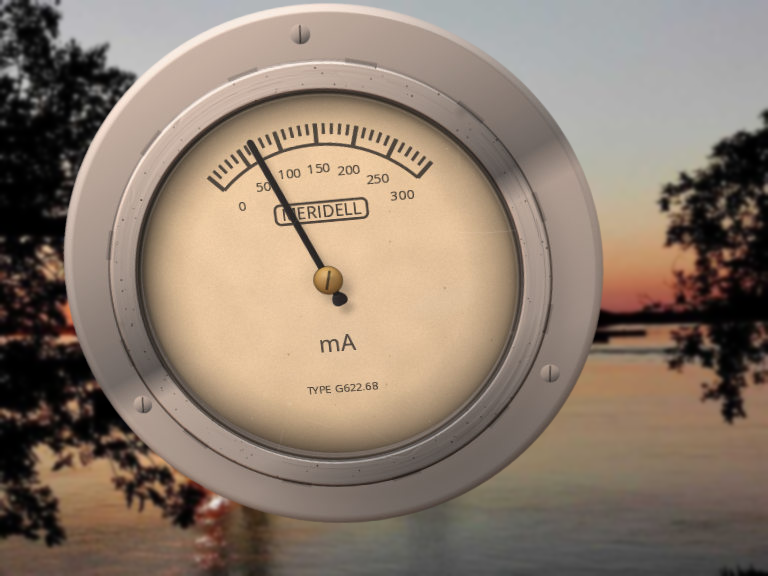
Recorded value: {"value": 70, "unit": "mA"}
